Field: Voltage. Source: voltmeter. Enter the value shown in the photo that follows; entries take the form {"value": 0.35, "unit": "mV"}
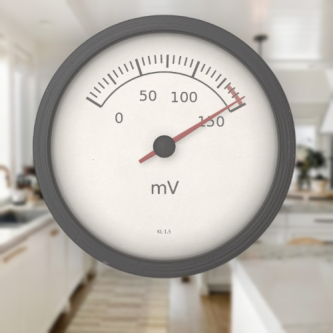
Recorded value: {"value": 145, "unit": "mV"}
